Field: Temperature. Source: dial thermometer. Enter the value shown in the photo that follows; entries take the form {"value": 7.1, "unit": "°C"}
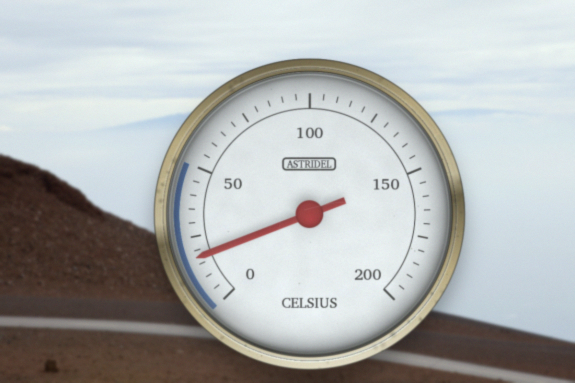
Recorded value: {"value": 17.5, "unit": "°C"}
